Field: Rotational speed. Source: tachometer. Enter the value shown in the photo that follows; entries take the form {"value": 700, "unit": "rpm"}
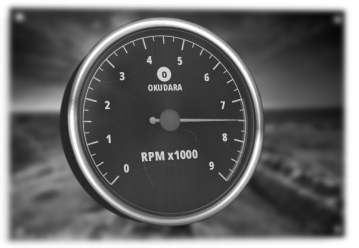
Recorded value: {"value": 7500, "unit": "rpm"}
